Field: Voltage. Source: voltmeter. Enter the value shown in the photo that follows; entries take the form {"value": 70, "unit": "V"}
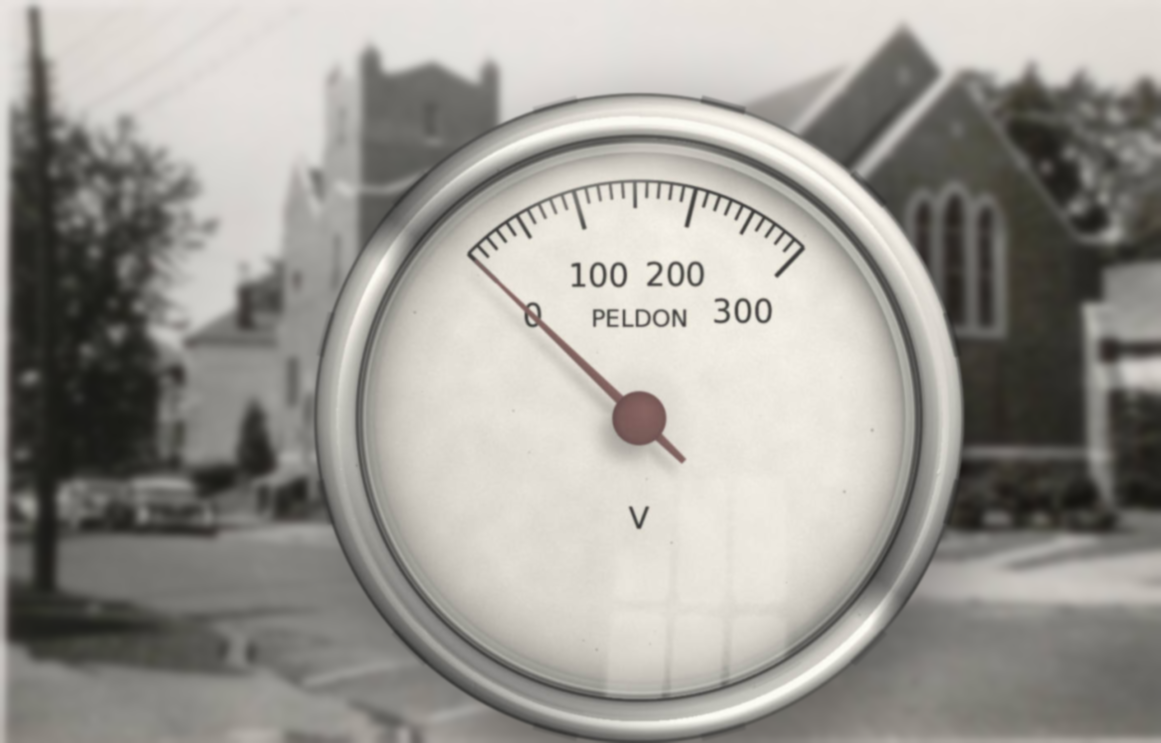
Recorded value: {"value": 0, "unit": "V"}
